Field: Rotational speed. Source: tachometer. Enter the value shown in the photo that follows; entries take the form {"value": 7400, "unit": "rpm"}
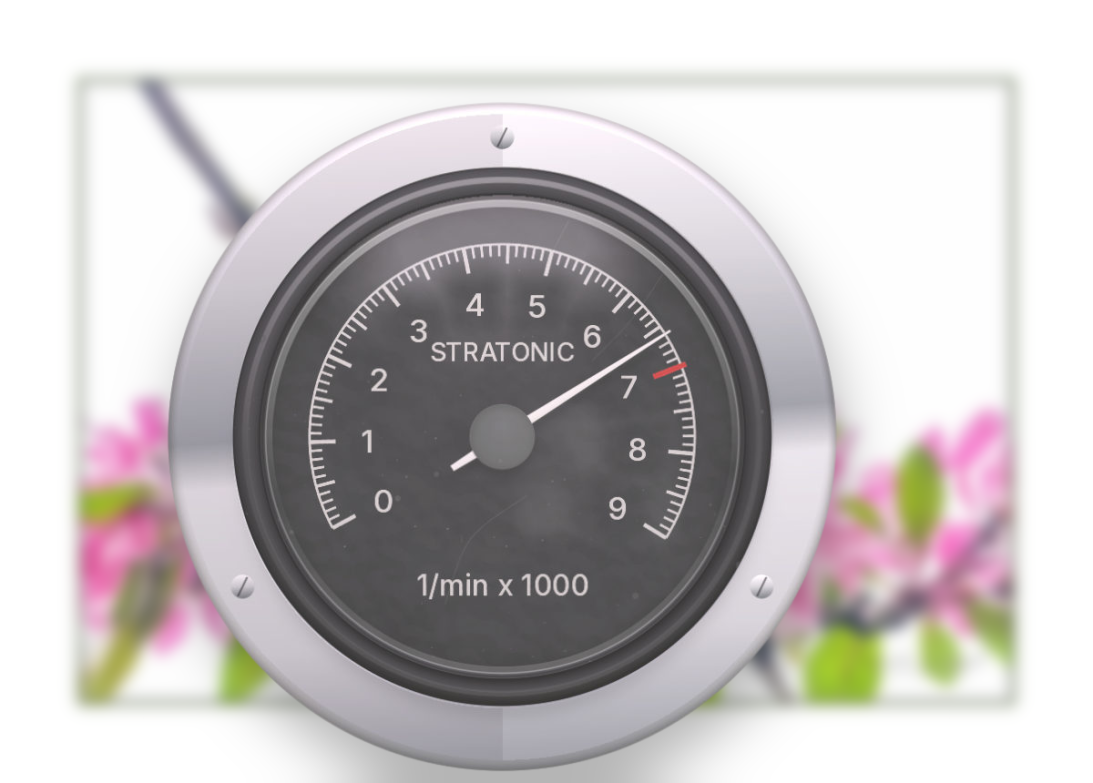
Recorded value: {"value": 6600, "unit": "rpm"}
